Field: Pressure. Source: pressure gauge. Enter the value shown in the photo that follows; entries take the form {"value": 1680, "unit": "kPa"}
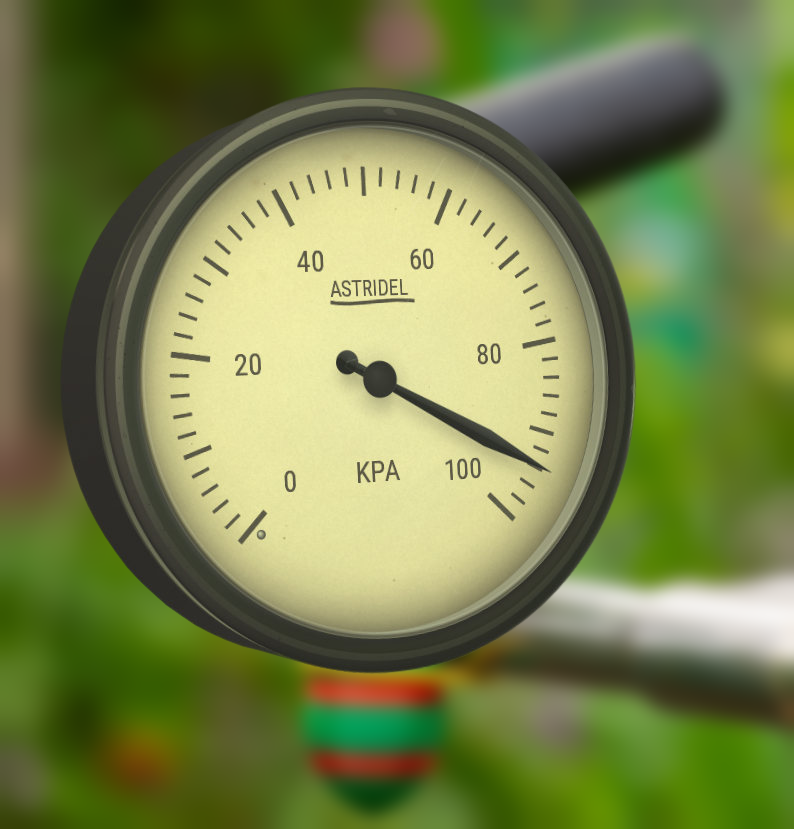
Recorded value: {"value": 94, "unit": "kPa"}
